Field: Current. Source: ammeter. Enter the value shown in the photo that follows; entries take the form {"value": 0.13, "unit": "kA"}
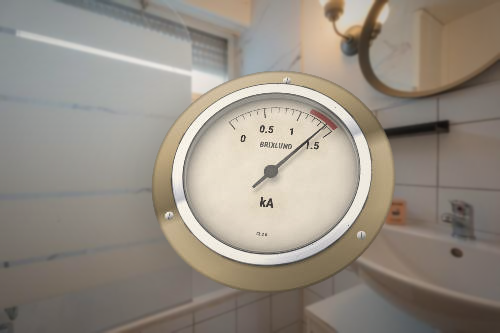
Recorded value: {"value": 1.4, "unit": "kA"}
